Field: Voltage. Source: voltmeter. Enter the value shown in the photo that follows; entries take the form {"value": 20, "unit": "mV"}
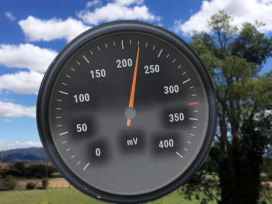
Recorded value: {"value": 220, "unit": "mV"}
